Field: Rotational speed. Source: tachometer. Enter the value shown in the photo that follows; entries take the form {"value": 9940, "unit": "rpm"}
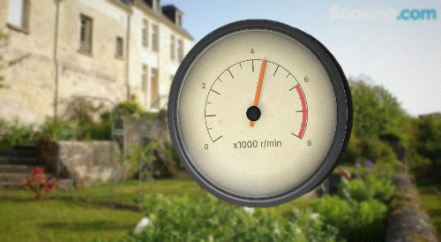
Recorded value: {"value": 4500, "unit": "rpm"}
